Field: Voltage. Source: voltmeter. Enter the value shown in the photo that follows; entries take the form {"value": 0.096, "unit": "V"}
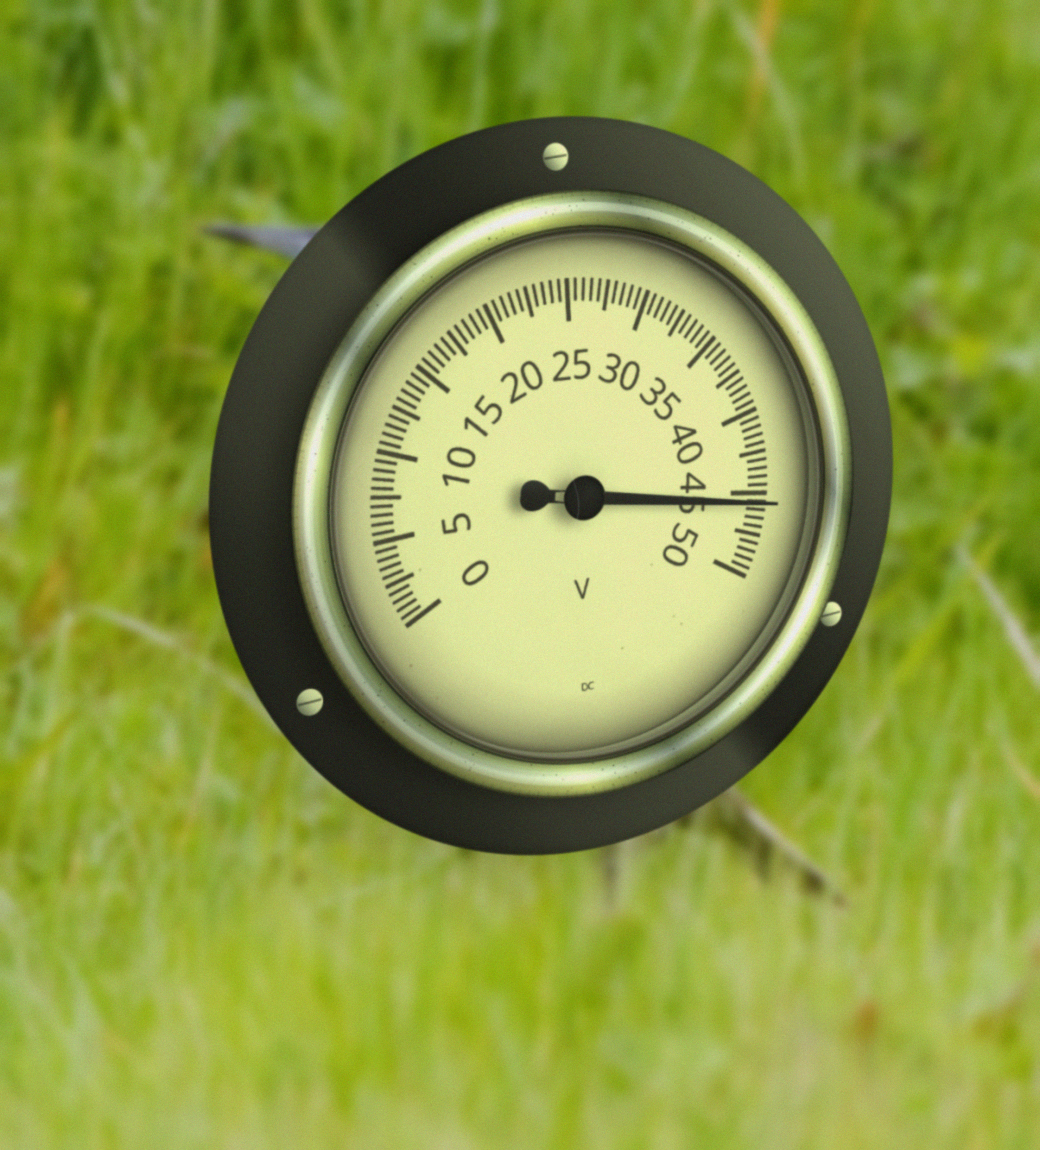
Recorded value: {"value": 45.5, "unit": "V"}
